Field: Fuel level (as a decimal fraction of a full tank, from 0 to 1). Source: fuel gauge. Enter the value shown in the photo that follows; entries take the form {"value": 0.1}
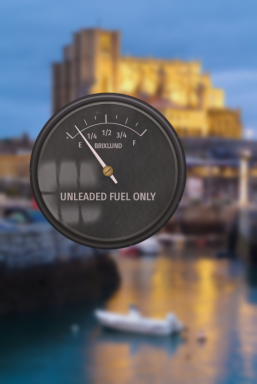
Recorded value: {"value": 0.125}
